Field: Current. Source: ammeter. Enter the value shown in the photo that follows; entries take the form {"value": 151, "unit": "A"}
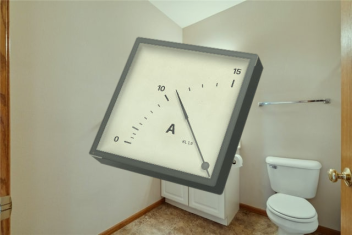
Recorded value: {"value": 11, "unit": "A"}
